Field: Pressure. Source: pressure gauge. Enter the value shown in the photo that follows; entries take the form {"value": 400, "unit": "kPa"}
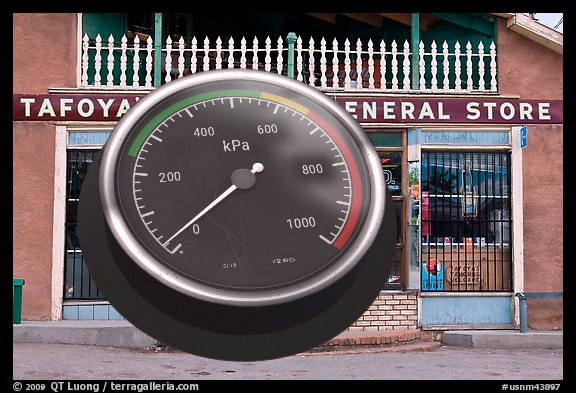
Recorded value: {"value": 20, "unit": "kPa"}
